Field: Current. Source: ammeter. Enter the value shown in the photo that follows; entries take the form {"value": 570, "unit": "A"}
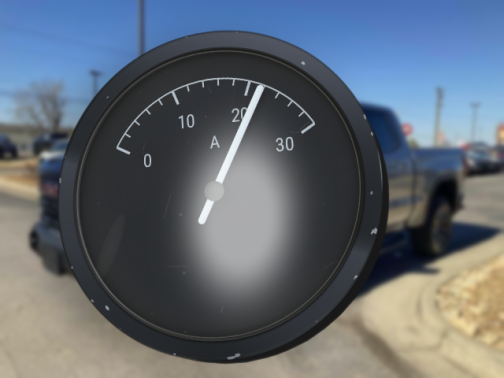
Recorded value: {"value": 22, "unit": "A"}
